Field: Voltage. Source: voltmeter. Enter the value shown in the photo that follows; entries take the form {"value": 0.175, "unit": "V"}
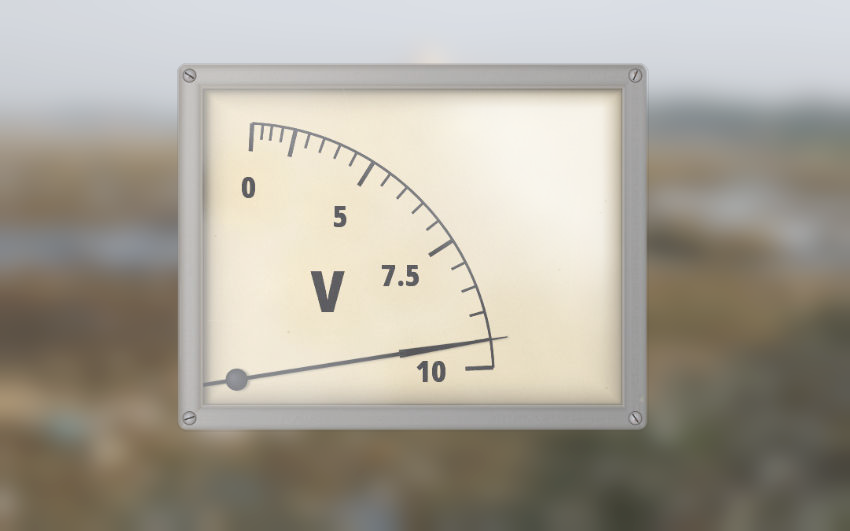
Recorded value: {"value": 9.5, "unit": "V"}
